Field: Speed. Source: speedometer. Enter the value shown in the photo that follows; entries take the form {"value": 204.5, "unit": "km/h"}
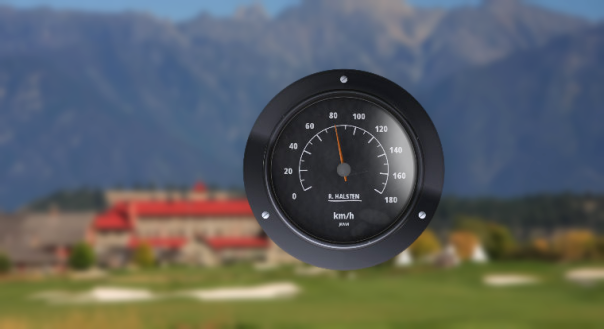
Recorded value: {"value": 80, "unit": "km/h"}
